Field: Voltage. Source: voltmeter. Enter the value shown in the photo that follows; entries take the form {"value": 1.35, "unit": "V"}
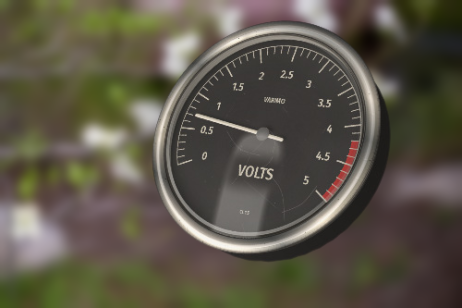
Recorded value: {"value": 0.7, "unit": "V"}
